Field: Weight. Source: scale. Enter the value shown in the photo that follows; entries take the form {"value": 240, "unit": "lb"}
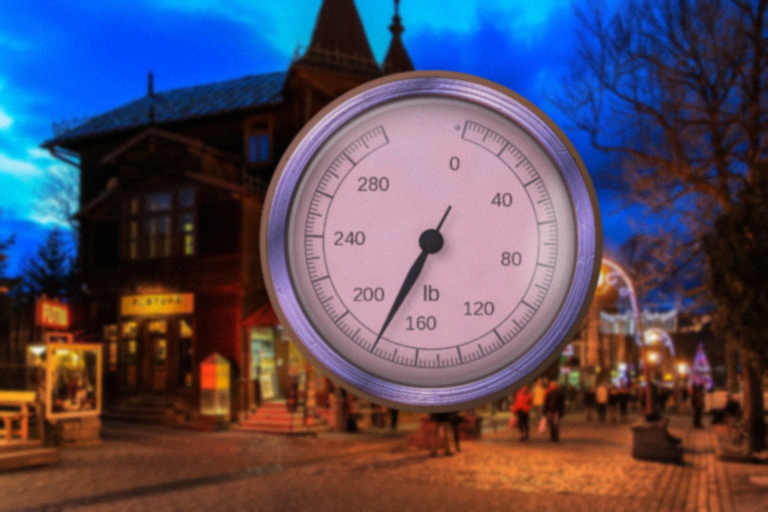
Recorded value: {"value": 180, "unit": "lb"}
